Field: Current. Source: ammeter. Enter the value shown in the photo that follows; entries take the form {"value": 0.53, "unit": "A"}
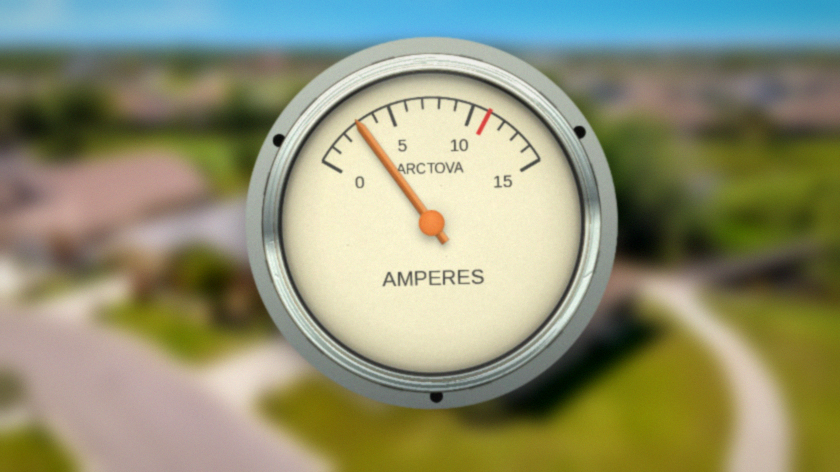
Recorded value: {"value": 3, "unit": "A"}
